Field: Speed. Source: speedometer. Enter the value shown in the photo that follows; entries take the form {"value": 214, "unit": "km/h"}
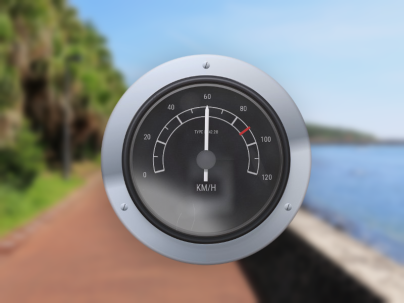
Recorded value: {"value": 60, "unit": "km/h"}
